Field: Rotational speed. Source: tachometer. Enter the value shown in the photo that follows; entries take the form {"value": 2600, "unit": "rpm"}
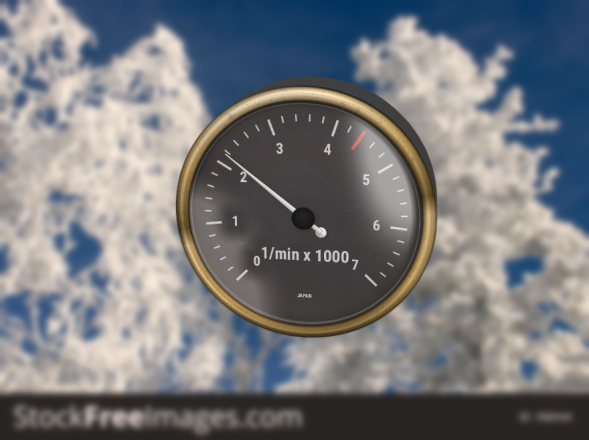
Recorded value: {"value": 2200, "unit": "rpm"}
